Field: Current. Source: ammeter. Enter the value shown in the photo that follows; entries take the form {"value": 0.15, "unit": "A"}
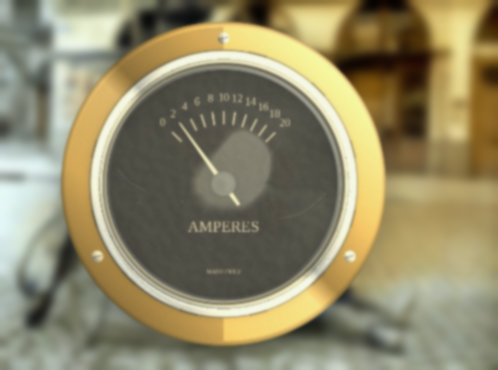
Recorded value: {"value": 2, "unit": "A"}
